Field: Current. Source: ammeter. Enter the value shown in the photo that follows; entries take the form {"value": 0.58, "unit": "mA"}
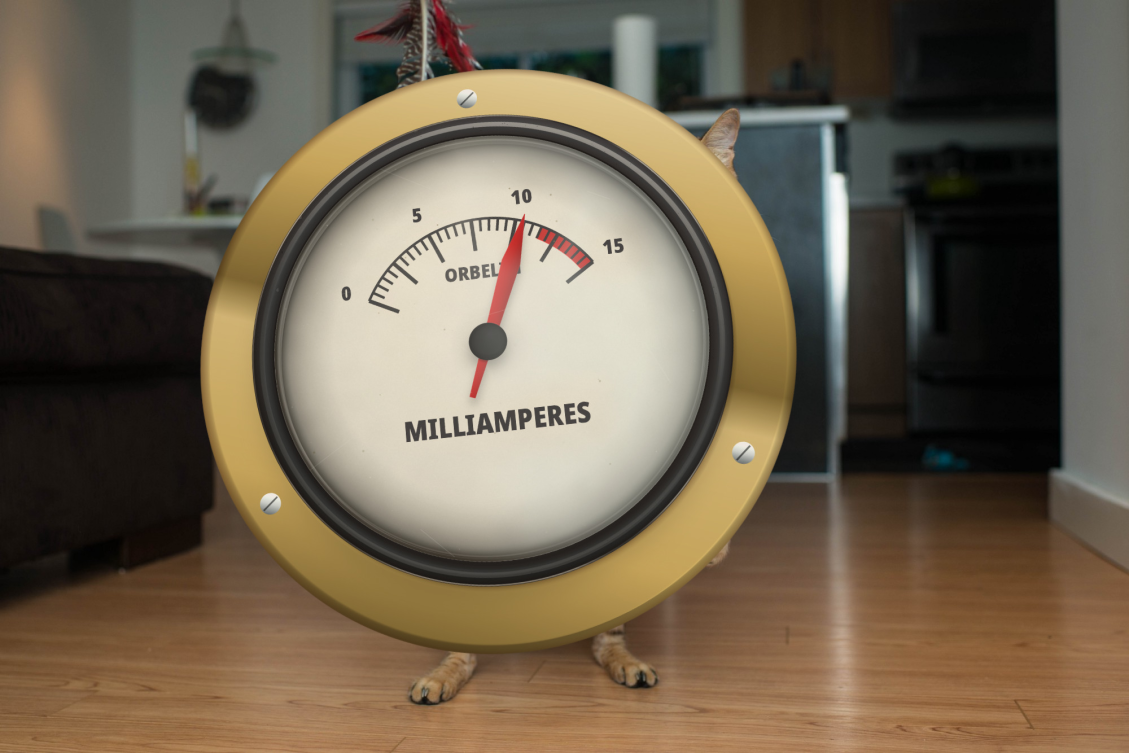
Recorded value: {"value": 10.5, "unit": "mA"}
